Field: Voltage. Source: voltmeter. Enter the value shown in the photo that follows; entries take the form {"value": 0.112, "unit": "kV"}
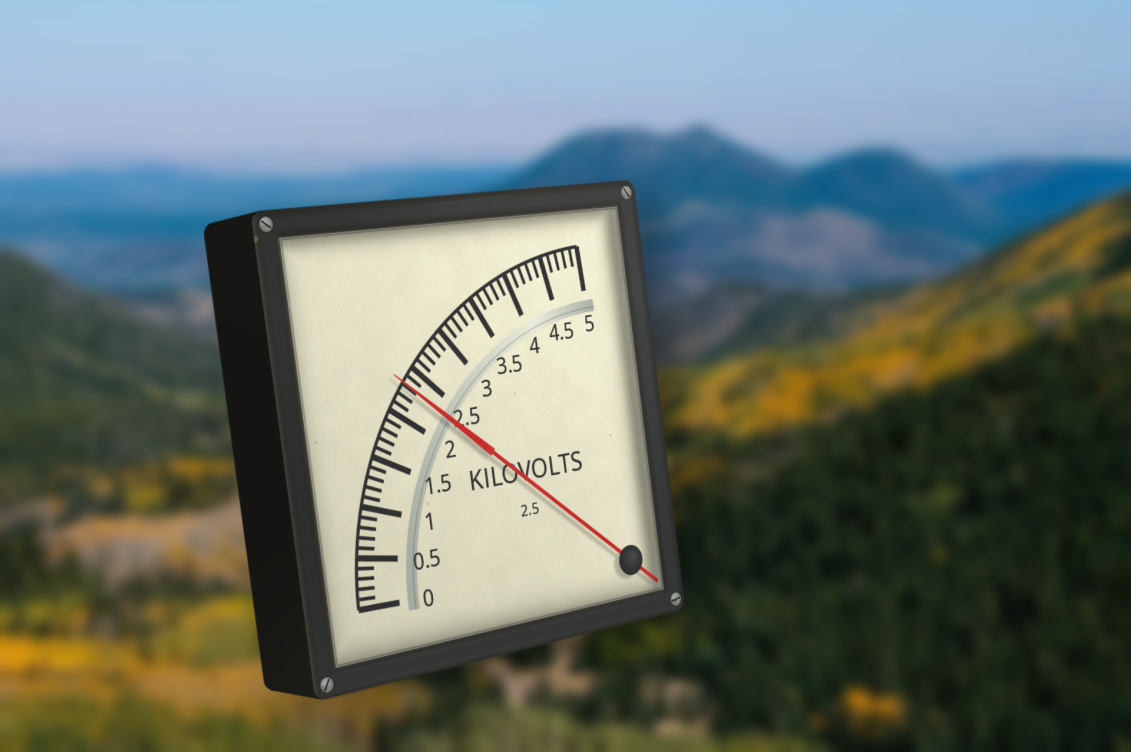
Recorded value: {"value": 2.3, "unit": "kV"}
